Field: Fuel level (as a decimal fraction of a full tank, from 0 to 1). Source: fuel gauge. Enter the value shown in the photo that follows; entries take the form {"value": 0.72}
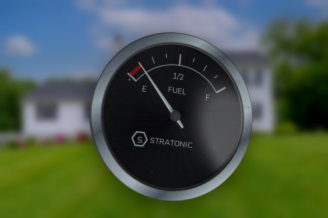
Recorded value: {"value": 0.125}
